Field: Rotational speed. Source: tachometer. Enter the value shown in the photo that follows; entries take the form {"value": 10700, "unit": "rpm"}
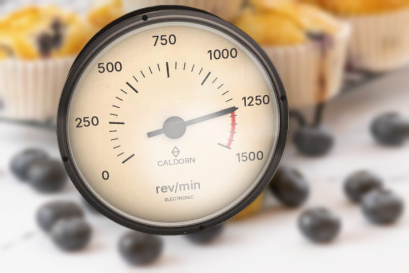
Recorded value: {"value": 1250, "unit": "rpm"}
